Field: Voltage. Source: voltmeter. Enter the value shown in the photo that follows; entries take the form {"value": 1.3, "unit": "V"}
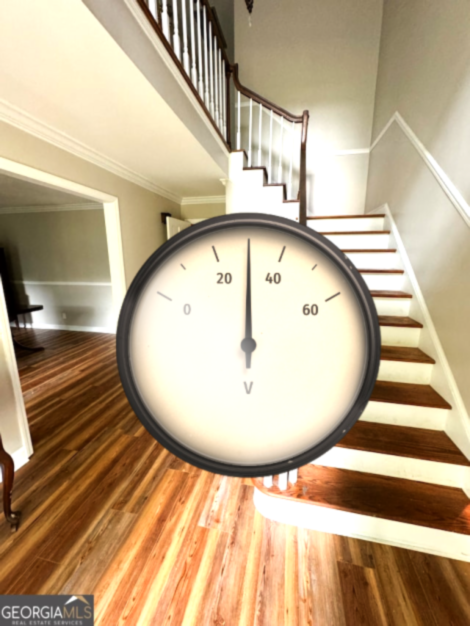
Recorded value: {"value": 30, "unit": "V"}
